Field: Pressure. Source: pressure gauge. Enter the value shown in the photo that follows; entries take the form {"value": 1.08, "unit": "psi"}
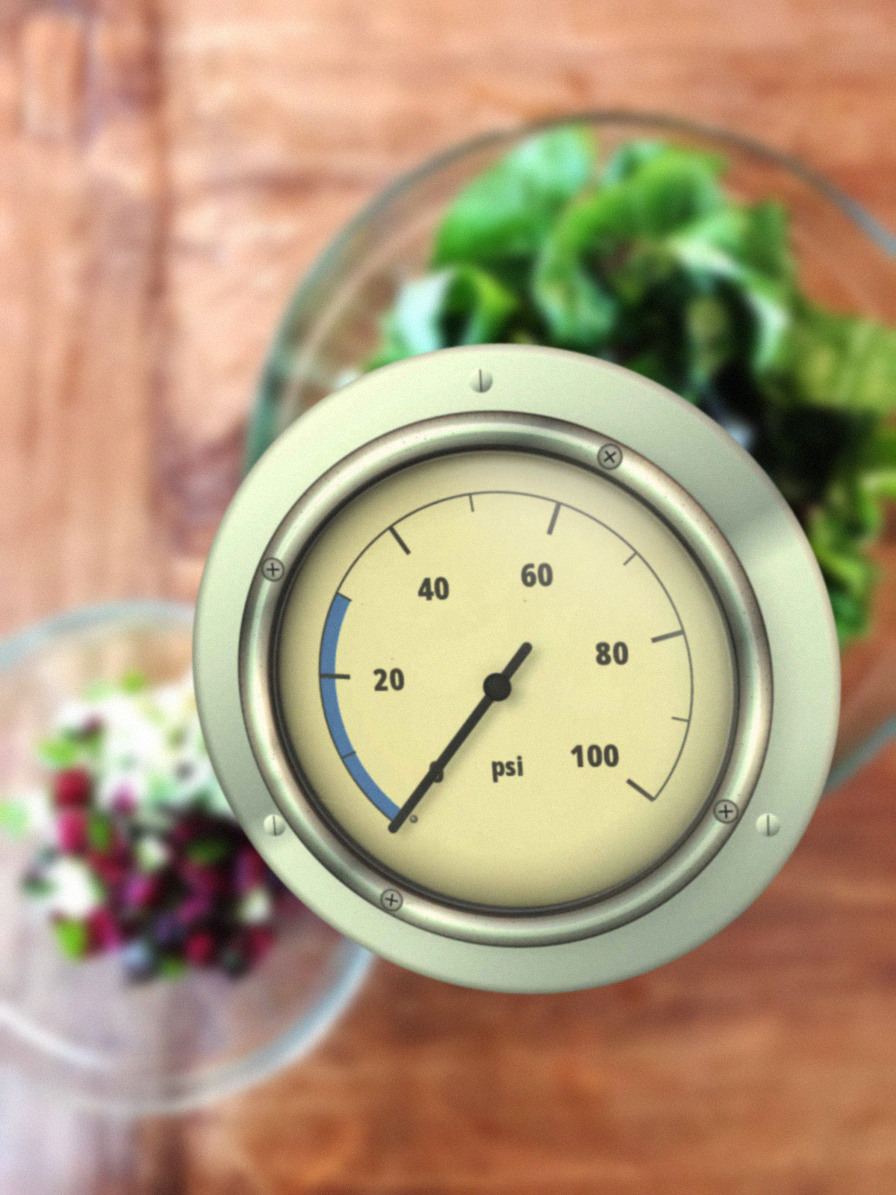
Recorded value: {"value": 0, "unit": "psi"}
